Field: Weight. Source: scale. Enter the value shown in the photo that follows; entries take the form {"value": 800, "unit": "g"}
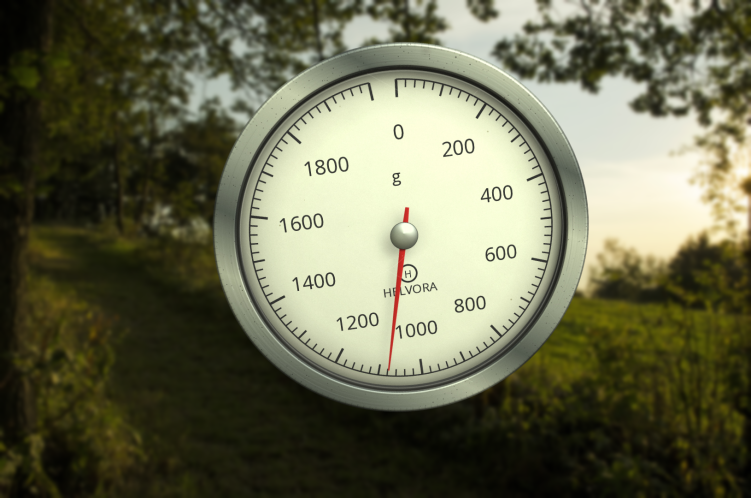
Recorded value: {"value": 1080, "unit": "g"}
